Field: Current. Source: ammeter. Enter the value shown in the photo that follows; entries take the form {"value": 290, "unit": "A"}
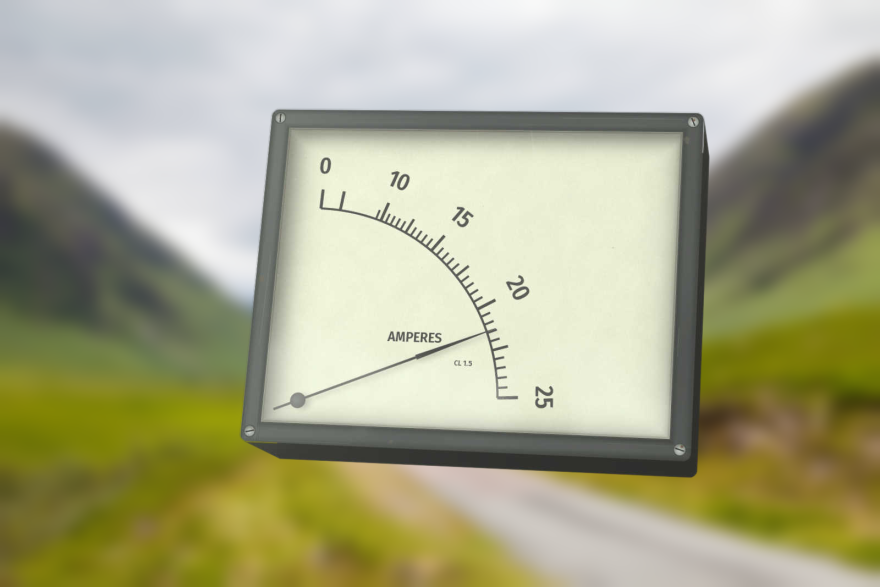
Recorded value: {"value": 21.5, "unit": "A"}
